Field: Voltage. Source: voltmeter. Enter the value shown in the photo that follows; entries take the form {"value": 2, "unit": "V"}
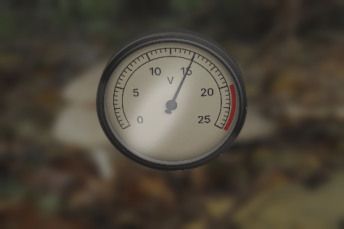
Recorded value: {"value": 15, "unit": "V"}
